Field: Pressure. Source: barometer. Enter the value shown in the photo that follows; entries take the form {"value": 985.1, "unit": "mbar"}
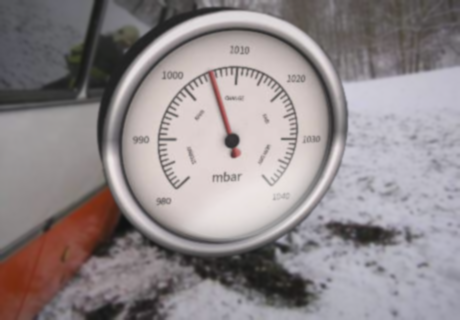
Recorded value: {"value": 1005, "unit": "mbar"}
